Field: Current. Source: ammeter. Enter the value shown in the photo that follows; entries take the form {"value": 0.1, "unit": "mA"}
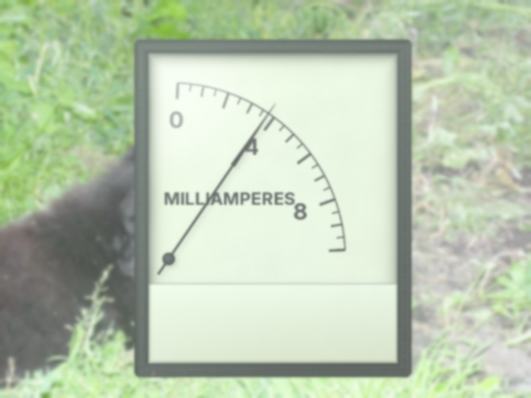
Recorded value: {"value": 3.75, "unit": "mA"}
